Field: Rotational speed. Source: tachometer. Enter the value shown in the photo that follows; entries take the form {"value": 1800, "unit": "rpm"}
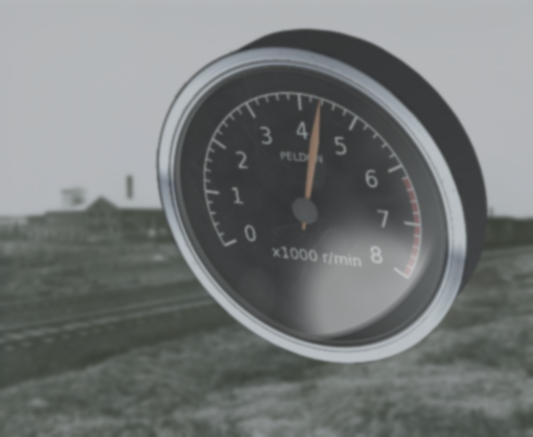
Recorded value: {"value": 4400, "unit": "rpm"}
